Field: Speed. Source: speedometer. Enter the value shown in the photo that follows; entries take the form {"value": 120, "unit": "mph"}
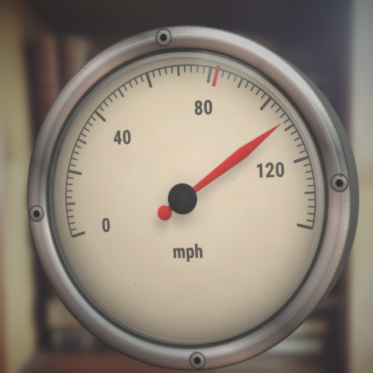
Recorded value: {"value": 108, "unit": "mph"}
